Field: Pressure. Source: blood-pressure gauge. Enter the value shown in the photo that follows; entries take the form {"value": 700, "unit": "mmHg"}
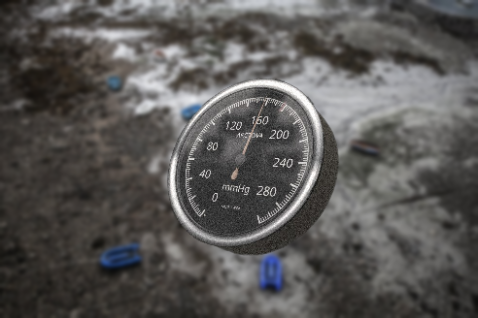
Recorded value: {"value": 160, "unit": "mmHg"}
